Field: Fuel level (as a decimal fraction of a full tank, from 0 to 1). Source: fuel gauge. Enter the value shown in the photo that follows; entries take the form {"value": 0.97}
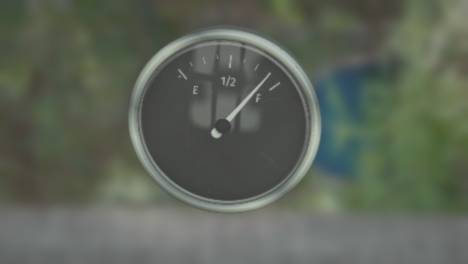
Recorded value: {"value": 0.875}
